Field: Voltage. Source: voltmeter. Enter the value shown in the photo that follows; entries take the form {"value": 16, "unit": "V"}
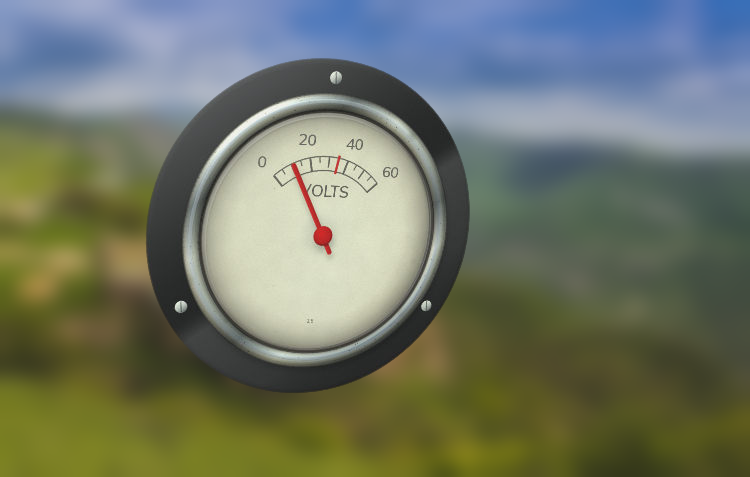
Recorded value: {"value": 10, "unit": "V"}
